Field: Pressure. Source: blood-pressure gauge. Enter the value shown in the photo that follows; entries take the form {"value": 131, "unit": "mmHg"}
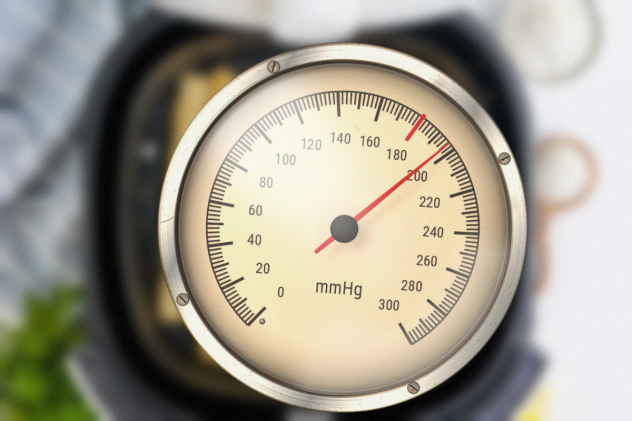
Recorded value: {"value": 196, "unit": "mmHg"}
